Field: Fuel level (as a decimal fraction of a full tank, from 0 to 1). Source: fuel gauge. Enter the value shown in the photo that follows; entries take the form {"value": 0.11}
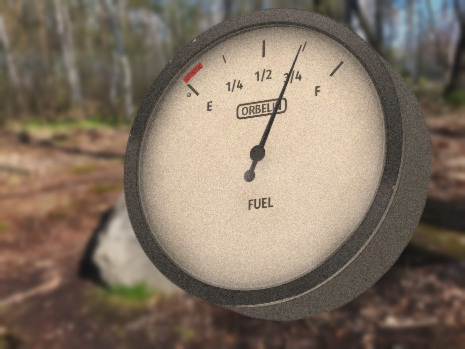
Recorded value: {"value": 0.75}
